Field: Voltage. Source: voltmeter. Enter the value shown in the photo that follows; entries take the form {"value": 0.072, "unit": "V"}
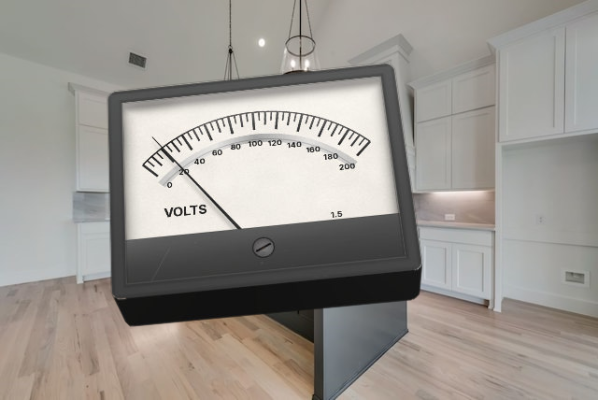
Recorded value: {"value": 20, "unit": "V"}
